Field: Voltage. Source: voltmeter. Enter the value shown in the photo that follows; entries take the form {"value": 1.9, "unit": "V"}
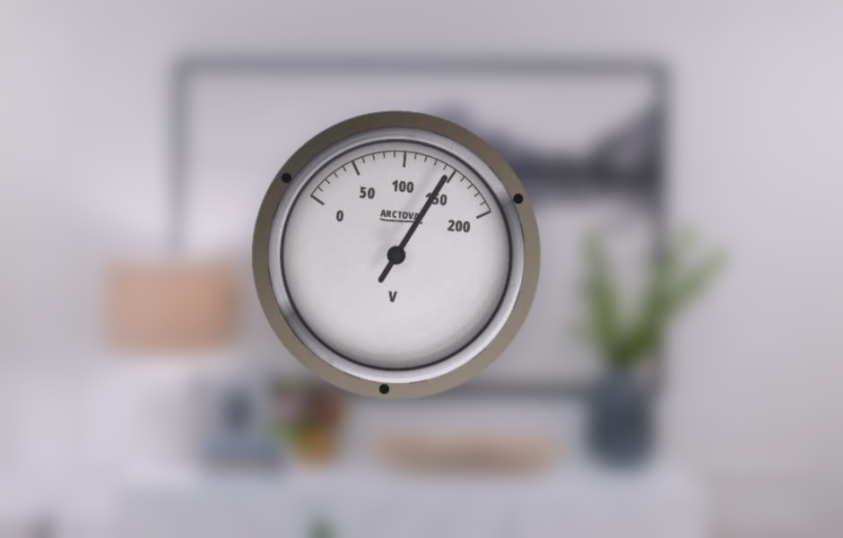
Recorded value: {"value": 145, "unit": "V"}
